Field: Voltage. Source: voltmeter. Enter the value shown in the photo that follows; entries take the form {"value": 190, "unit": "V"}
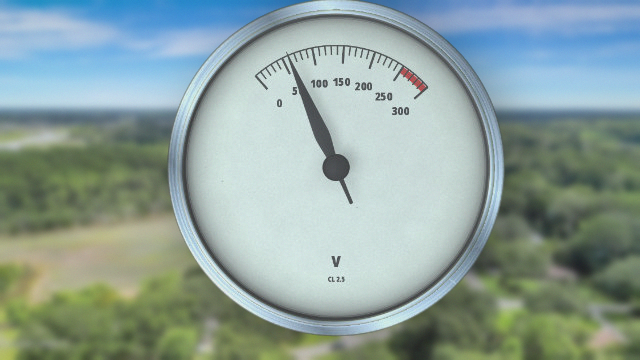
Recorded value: {"value": 60, "unit": "V"}
